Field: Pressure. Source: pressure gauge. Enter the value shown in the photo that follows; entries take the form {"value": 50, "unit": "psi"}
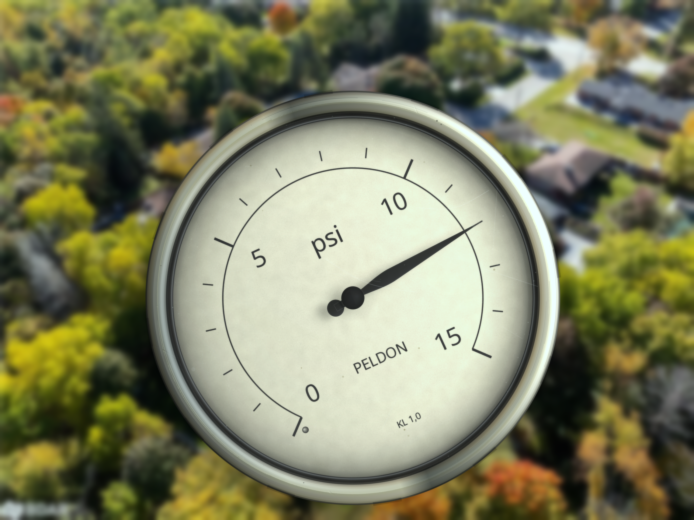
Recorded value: {"value": 12, "unit": "psi"}
